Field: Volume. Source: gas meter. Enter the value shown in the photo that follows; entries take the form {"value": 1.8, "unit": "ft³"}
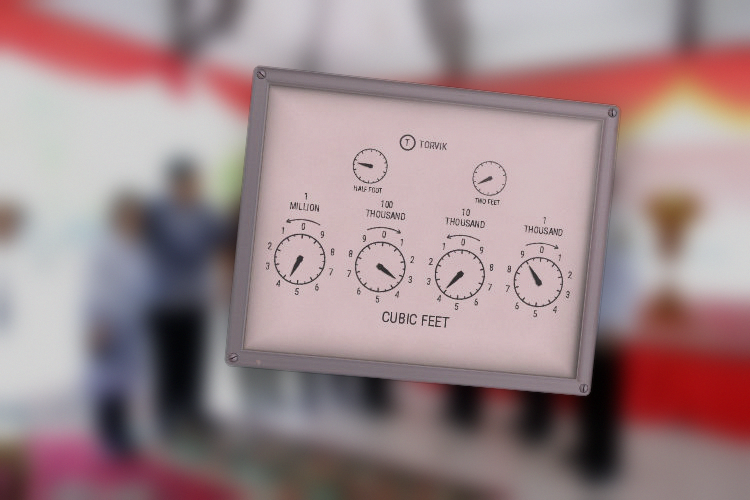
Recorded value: {"value": 433900, "unit": "ft³"}
